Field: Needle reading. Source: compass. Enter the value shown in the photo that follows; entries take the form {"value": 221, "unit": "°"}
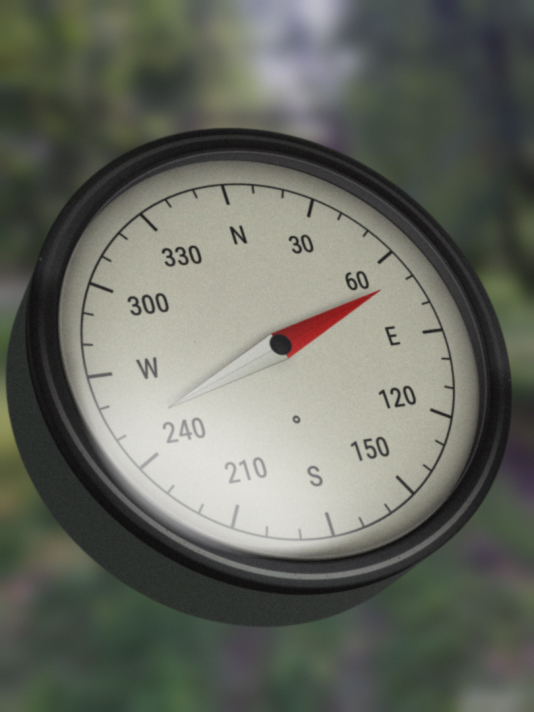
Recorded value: {"value": 70, "unit": "°"}
